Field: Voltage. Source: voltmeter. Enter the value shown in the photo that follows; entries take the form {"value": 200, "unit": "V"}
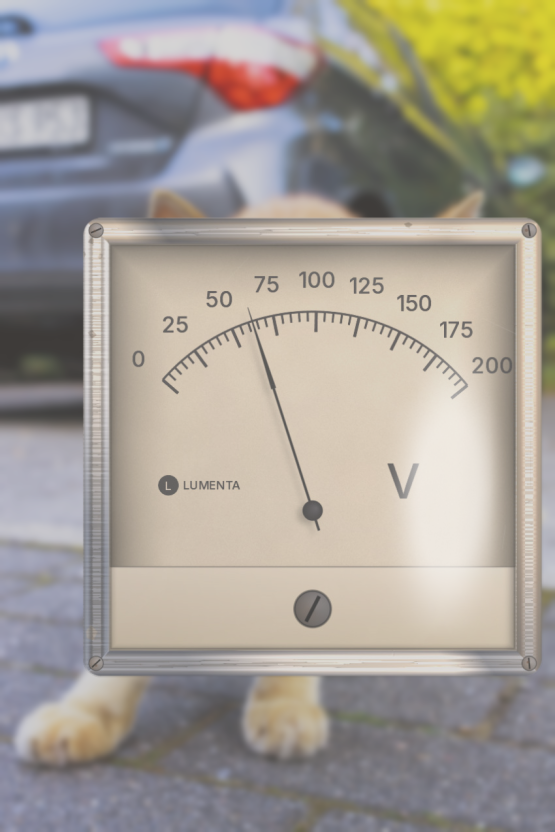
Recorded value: {"value": 62.5, "unit": "V"}
